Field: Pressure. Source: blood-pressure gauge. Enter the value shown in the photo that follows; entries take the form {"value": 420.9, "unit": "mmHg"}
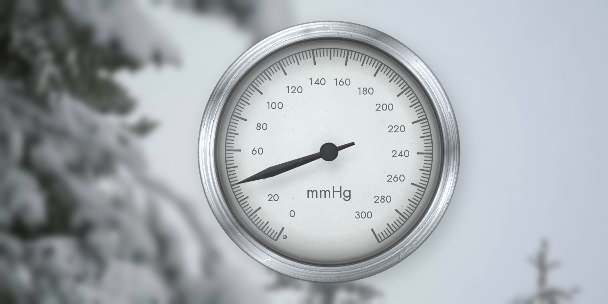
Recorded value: {"value": 40, "unit": "mmHg"}
